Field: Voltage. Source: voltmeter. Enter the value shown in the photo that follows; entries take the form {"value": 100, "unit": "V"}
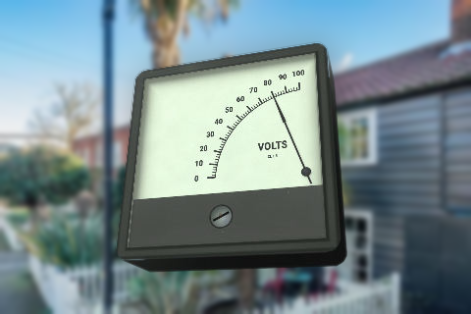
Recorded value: {"value": 80, "unit": "V"}
